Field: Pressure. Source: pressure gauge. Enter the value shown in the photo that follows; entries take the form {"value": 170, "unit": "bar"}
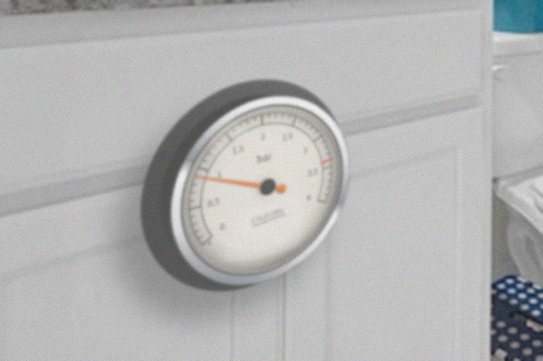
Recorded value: {"value": 0.9, "unit": "bar"}
